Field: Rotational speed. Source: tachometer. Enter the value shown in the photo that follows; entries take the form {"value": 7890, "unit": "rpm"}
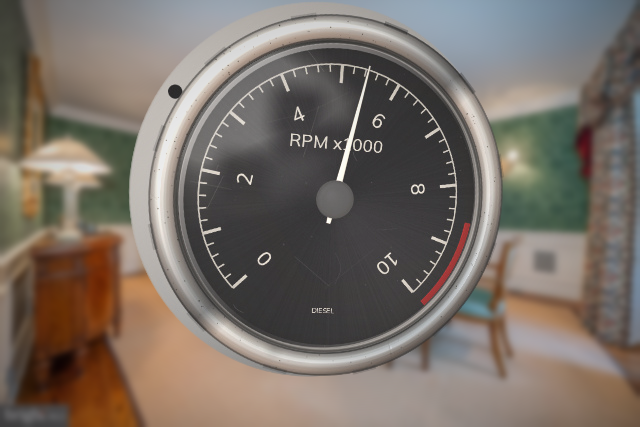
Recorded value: {"value": 5400, "unit": "rpm"}
